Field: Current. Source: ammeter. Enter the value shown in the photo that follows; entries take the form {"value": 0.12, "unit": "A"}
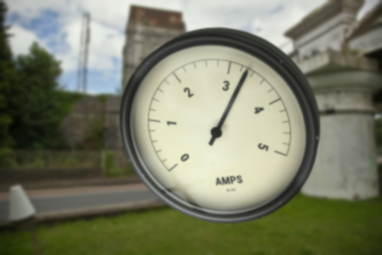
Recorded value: {"value": 3.3, "unit": "A"}
